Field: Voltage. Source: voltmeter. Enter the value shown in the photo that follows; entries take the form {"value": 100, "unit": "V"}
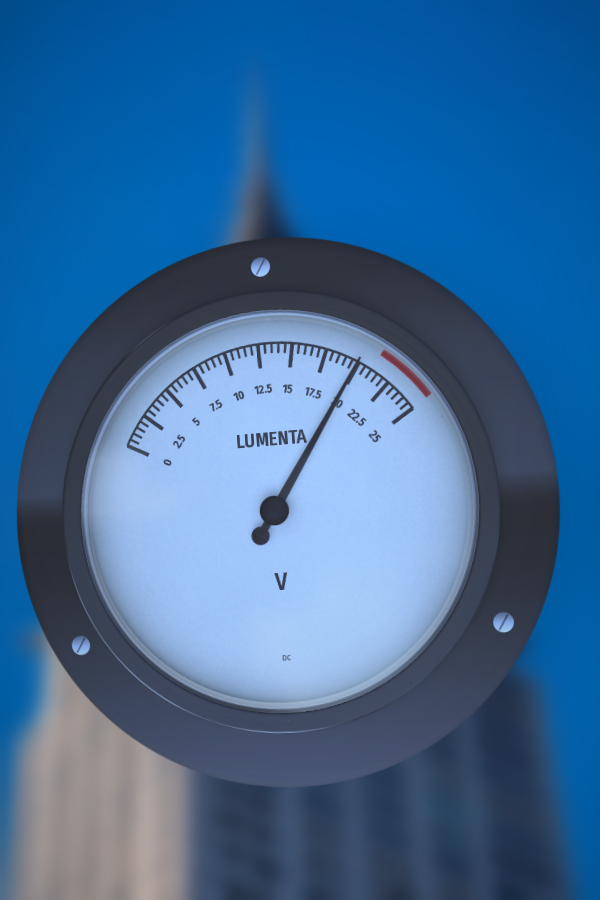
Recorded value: {"value": 20, "unit": "V"}
